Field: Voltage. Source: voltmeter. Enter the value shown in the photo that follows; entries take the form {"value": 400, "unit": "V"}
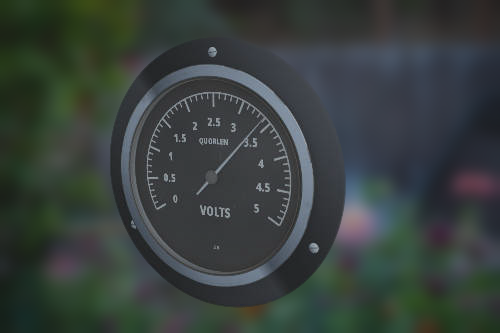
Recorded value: {"value": 3.4, "unit": "V"}
